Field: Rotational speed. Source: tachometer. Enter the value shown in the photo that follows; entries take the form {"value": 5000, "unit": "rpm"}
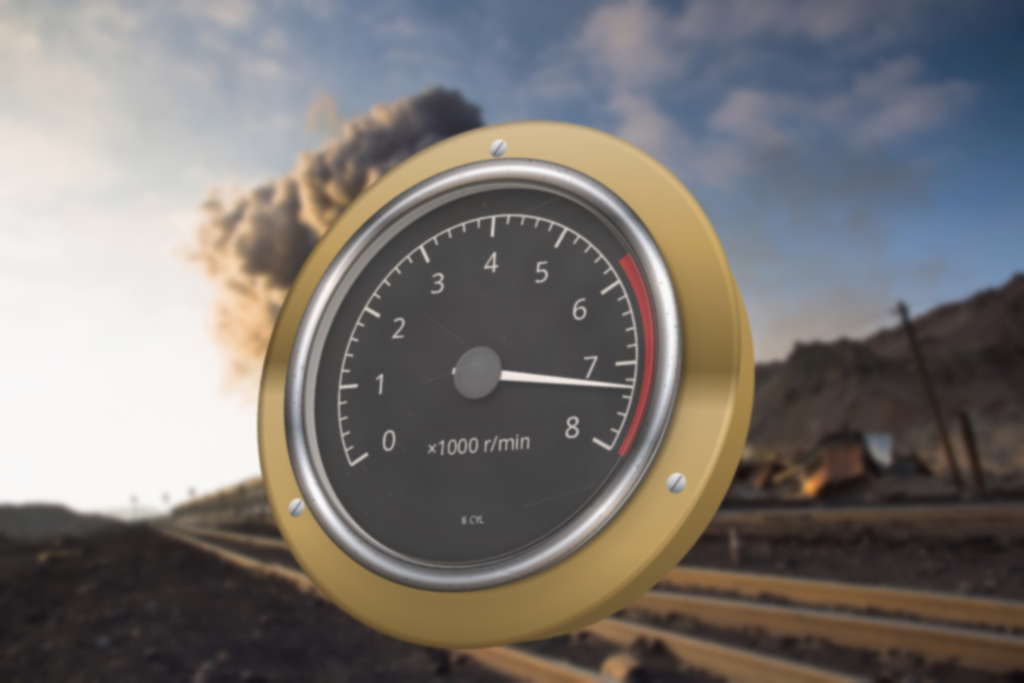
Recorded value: {"value": 7300, "unit": "rpm"}
